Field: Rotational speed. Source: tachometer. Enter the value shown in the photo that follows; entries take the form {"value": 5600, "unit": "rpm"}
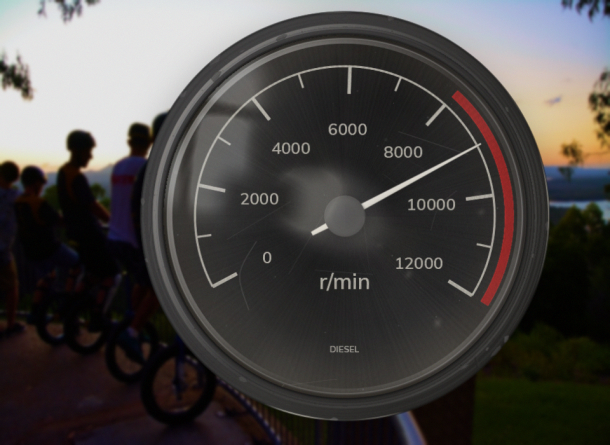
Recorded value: {"value": 9000, "unit": "rpm"}
